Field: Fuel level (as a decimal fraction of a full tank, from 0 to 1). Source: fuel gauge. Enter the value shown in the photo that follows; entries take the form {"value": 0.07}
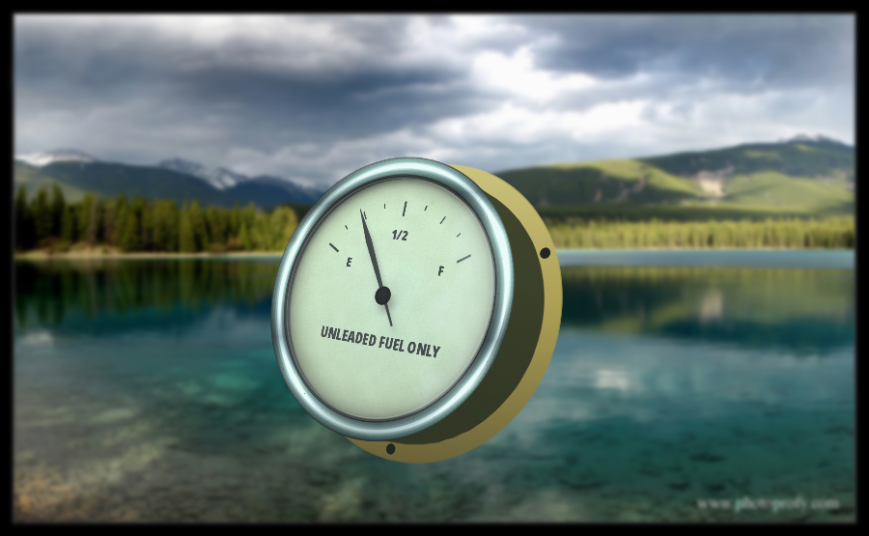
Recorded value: {"value": 0.25}
